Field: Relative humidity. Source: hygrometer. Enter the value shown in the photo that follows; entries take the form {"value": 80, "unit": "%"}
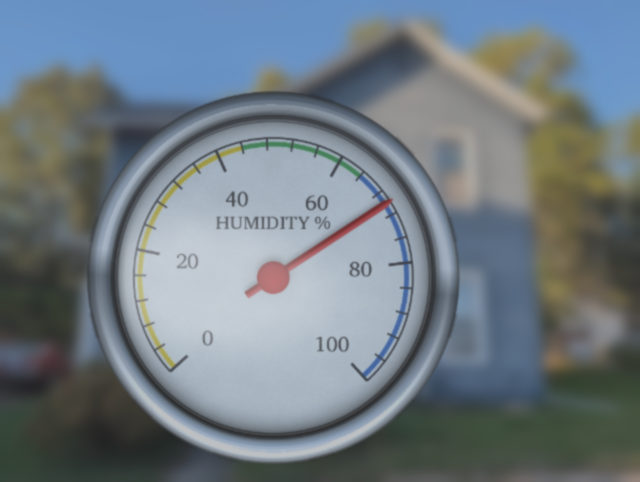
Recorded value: {"value": 70, "unit": "%"}
